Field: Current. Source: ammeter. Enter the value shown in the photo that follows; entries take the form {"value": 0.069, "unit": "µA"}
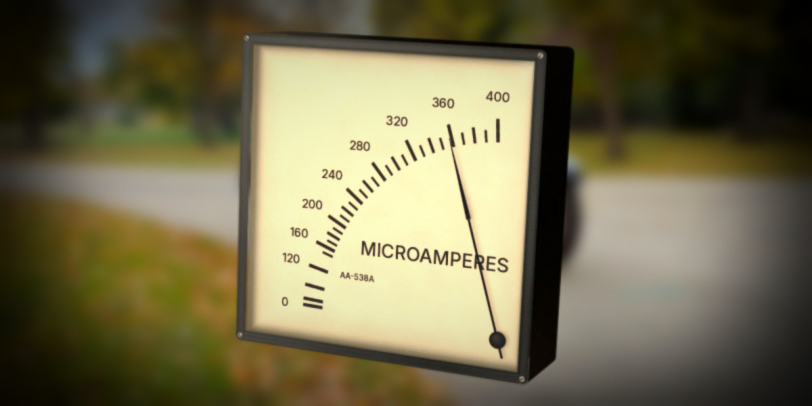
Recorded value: {"value": 360, "unit": "µA"}
